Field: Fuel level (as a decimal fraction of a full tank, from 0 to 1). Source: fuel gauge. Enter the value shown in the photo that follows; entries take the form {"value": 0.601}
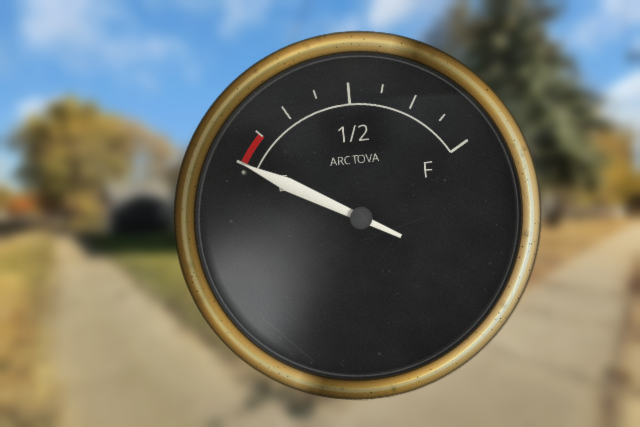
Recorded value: {"value": 0}
